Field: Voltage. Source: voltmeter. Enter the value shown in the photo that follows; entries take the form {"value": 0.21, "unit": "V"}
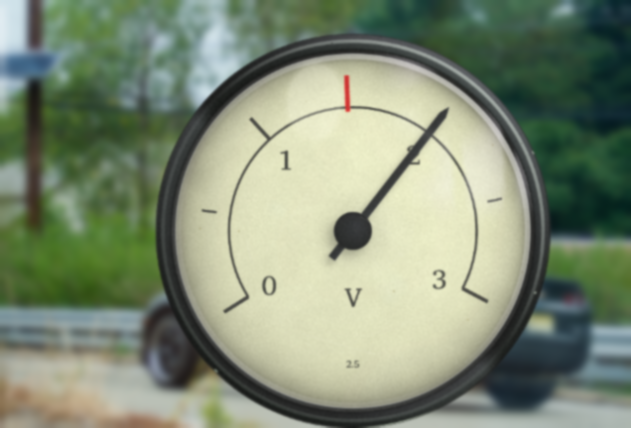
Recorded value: {"value": 2, "unit": "V"}
